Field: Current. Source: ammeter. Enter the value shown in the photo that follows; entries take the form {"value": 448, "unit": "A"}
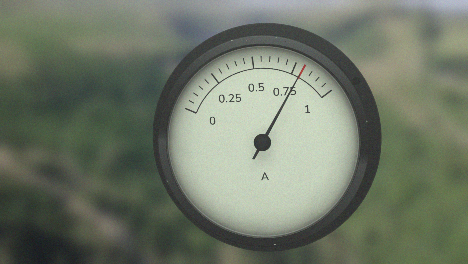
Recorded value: {"value": 0.8, "unit": "A"}
